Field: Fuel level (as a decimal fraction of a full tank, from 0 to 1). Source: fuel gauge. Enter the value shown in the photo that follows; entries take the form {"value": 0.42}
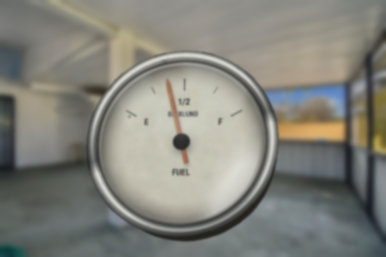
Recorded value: {"value": 0.375}
